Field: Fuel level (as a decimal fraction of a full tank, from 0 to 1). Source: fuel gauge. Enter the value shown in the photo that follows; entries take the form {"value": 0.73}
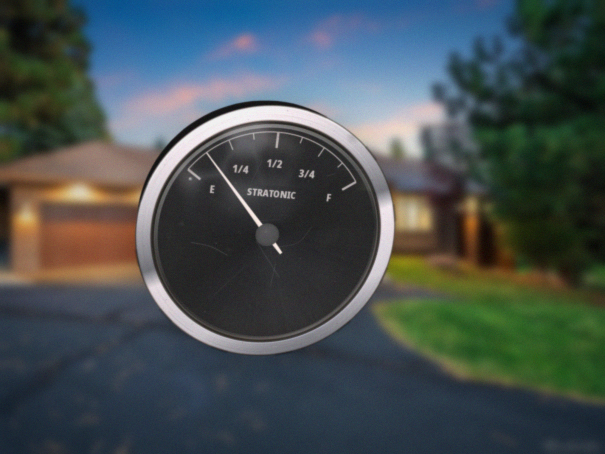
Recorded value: {"value": 0.125}
